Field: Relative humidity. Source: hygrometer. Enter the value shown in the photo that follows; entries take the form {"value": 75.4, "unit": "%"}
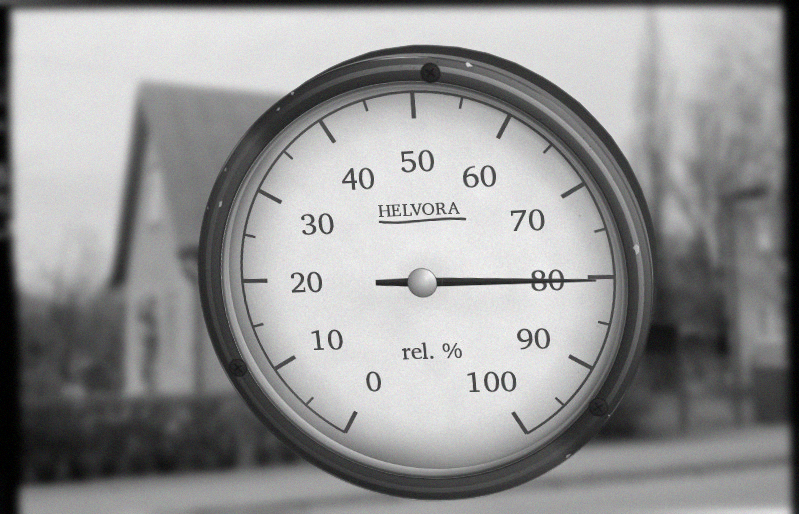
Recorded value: {"value": 80, "unit": "%"}
